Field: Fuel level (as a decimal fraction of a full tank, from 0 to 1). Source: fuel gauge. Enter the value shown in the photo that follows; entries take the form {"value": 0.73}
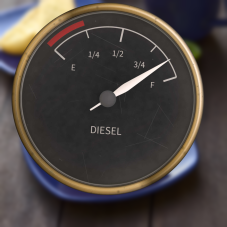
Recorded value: {"value": 0.875}
